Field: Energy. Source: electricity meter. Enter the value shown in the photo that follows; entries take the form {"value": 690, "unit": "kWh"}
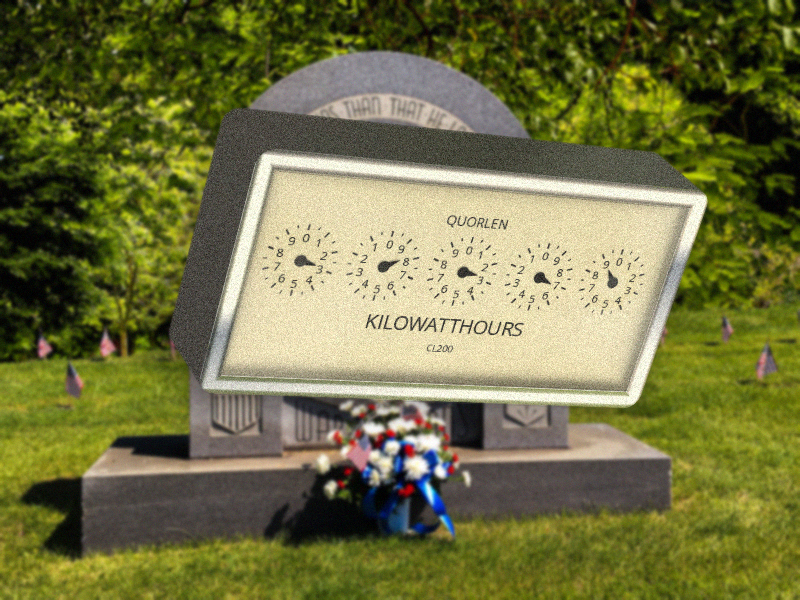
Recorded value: {"value": 28269, "unit": "kWh"}
